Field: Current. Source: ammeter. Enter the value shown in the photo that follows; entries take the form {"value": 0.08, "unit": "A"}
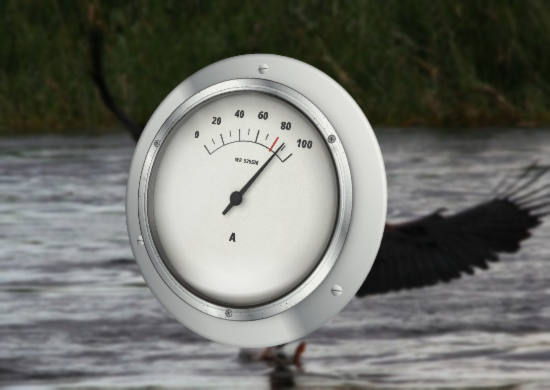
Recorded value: {"value": 90, "unit": "A"}
